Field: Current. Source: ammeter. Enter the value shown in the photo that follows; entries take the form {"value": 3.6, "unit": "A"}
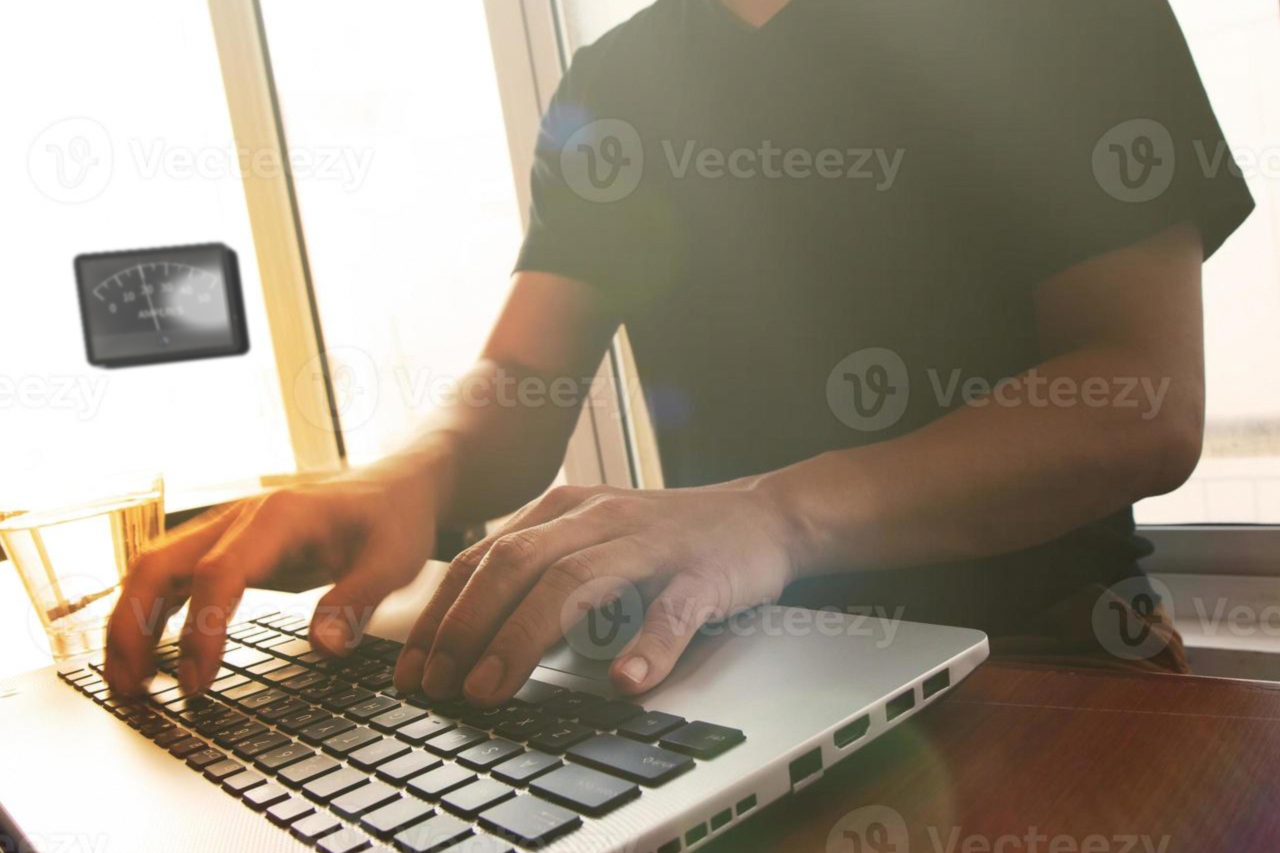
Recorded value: {"value": 20, "unit": "A"}
